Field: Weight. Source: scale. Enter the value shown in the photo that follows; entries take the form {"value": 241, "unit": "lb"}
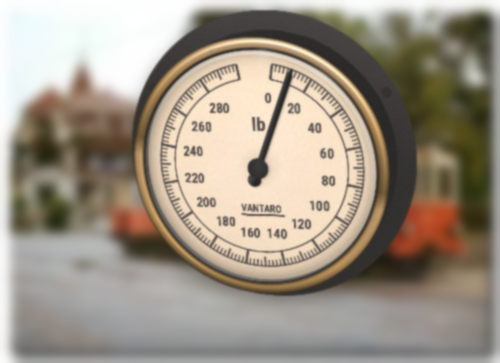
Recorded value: {"value": 10, "unit": "lb"}
